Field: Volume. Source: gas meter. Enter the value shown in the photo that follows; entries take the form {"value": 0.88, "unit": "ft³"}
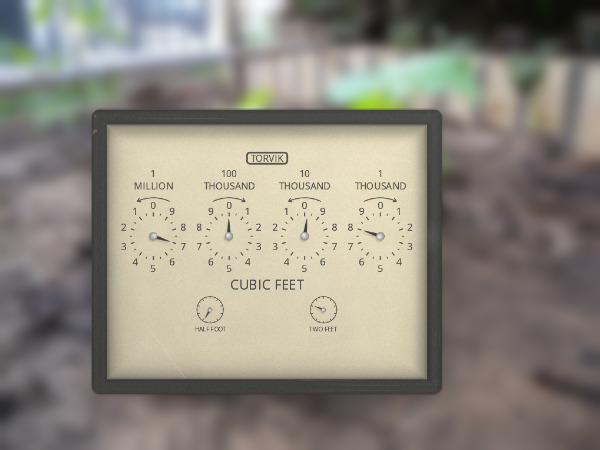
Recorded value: {"value": 699800, "unit": "ft³"}
